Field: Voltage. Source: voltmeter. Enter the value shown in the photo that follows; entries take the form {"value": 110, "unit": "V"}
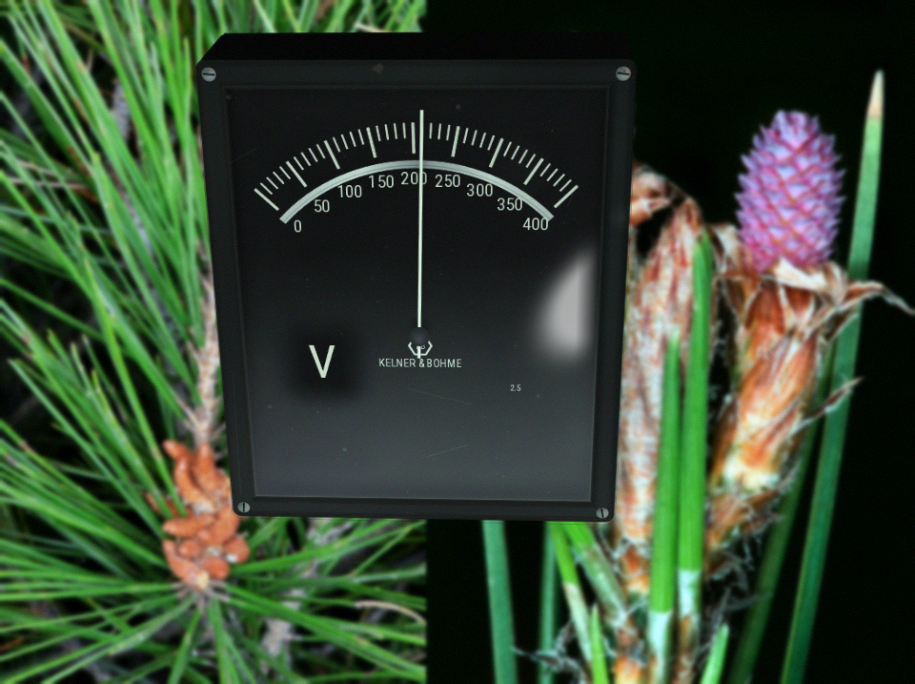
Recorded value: {"value": 210, "unit": "V"}
